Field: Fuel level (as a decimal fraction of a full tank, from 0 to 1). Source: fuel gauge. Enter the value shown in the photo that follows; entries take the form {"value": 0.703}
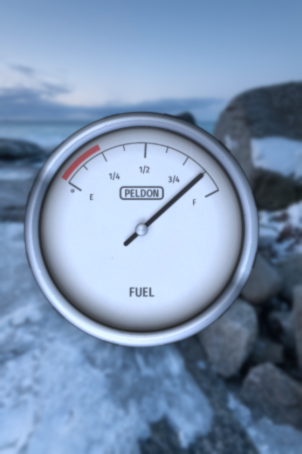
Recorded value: {"value": 0.875}
